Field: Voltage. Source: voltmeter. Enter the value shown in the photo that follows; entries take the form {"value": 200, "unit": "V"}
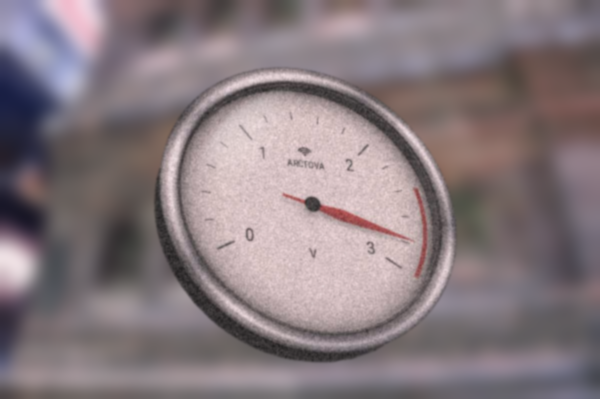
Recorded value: {"value": 2.8, "unit": "V"}
